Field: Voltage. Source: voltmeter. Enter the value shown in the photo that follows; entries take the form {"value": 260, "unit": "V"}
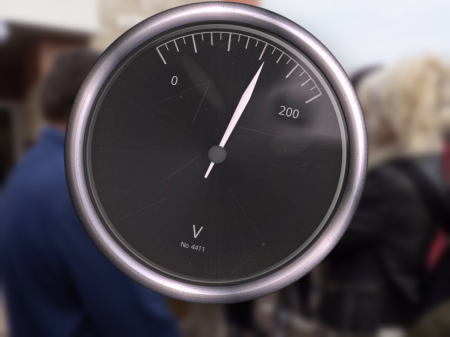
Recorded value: {"value": 125, "unit": "V"}
